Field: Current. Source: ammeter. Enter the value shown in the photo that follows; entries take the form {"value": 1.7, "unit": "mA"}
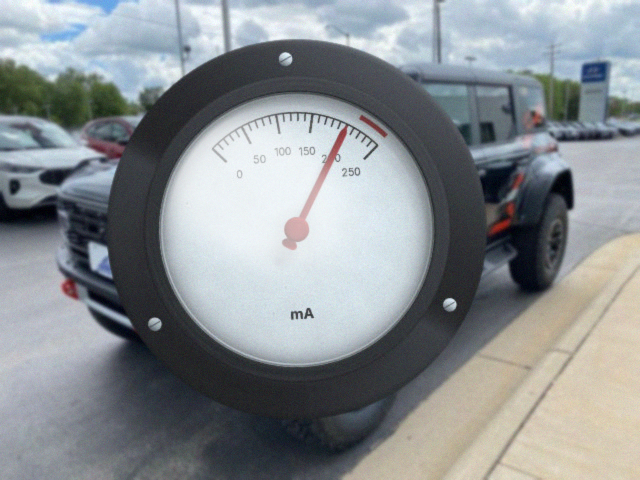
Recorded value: {"value": 200, "unit": "mA"}
